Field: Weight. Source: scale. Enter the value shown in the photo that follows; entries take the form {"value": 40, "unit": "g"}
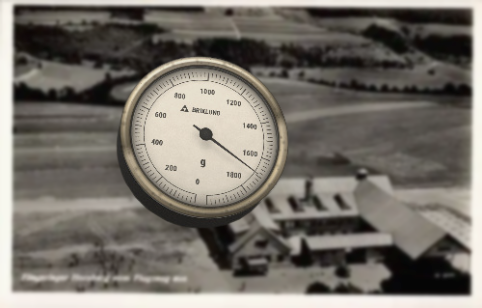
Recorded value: {"value": 1700, "unit": "g"}
